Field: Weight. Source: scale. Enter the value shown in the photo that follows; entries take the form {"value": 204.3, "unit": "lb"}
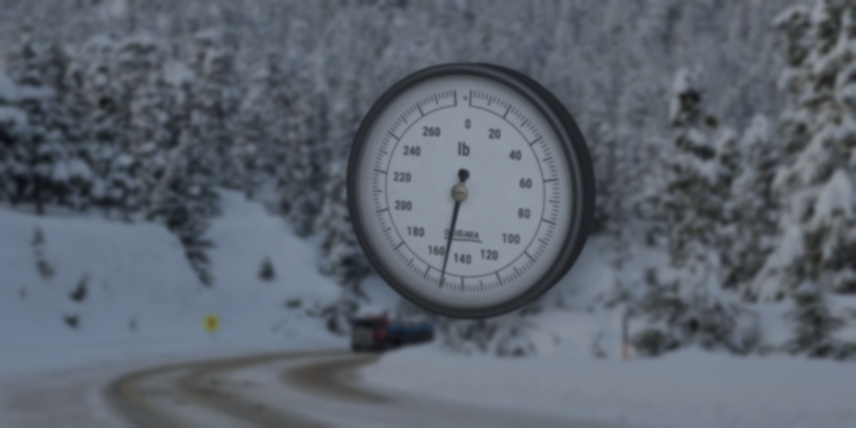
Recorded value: {"value": 150, "unit": "lb"}
